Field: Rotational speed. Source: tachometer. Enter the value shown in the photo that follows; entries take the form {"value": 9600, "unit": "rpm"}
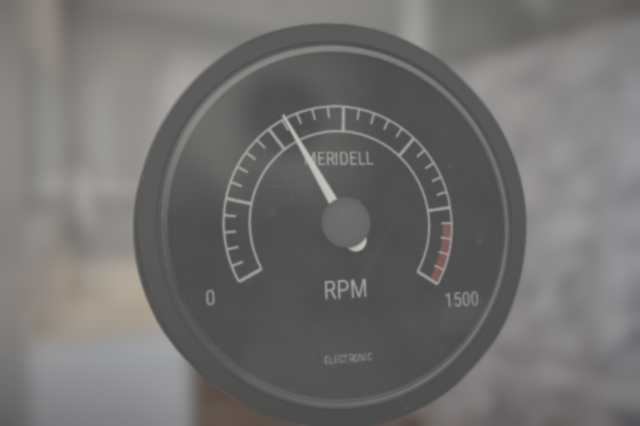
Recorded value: {"value": 550, "unit": "rpm"}
